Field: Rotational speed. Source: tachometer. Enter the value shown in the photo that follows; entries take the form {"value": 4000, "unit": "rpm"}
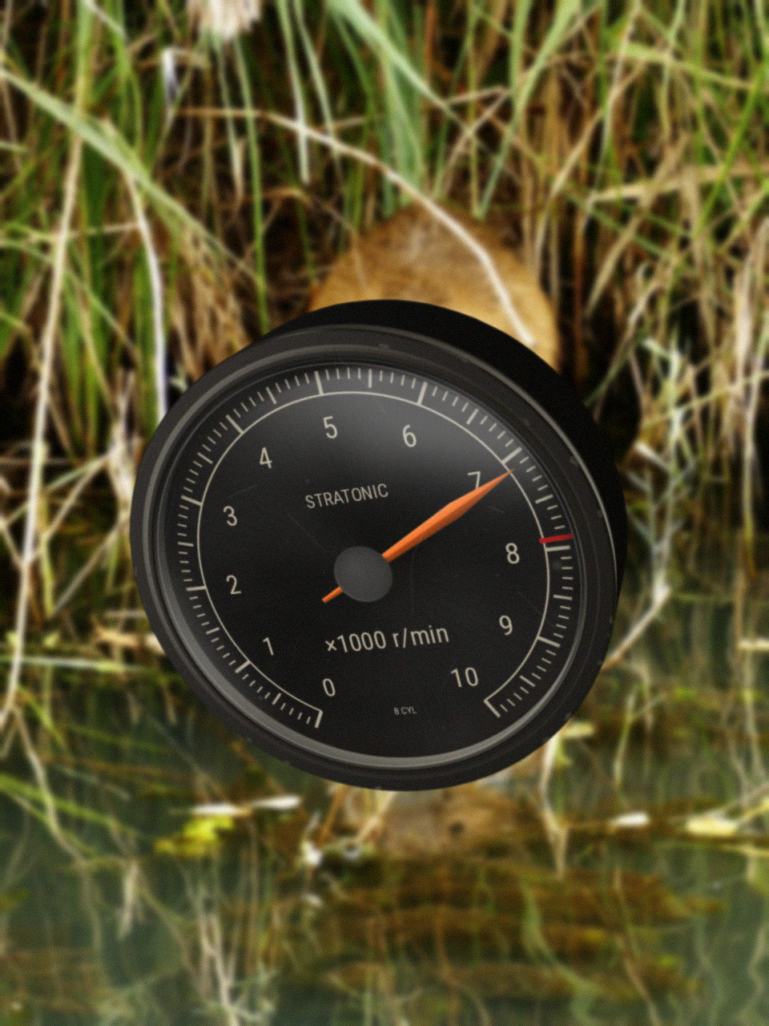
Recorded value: {"value": 7100, "unit": "rpm"}
